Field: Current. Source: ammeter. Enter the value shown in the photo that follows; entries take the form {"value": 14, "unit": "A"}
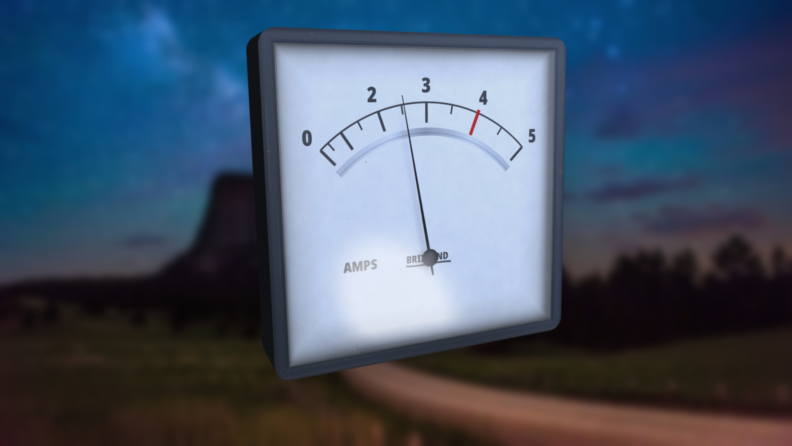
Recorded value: {"value": 2.5, "unit": "A"}
